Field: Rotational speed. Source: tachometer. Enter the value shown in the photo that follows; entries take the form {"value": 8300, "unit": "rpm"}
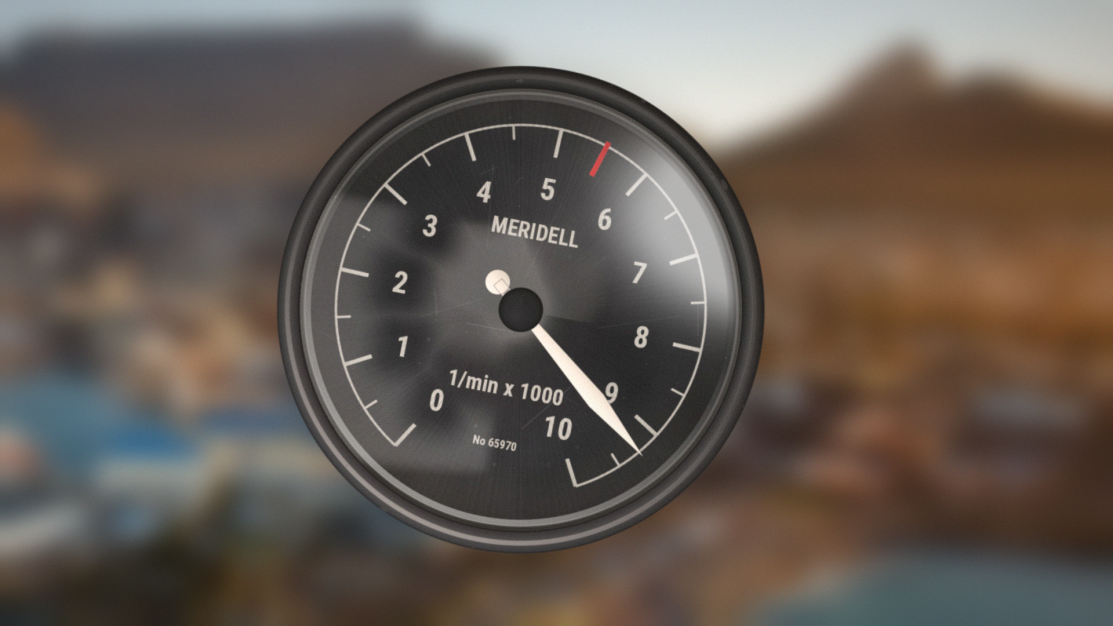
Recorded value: {"value": 9250, "unit": "rpm"}
